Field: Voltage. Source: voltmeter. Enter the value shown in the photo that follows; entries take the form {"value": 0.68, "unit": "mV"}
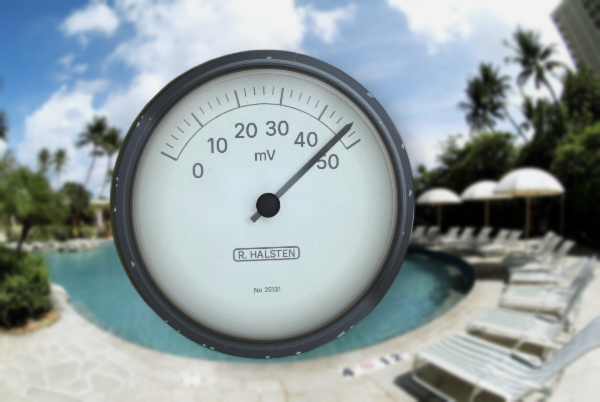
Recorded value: {"value": 46, "unit": "mV"}
